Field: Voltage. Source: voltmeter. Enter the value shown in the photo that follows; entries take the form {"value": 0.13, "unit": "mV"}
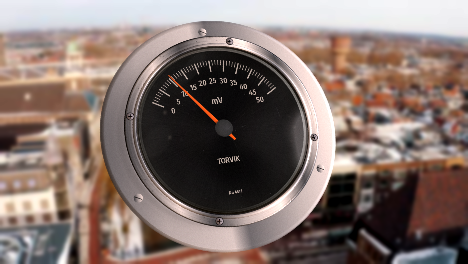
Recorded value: {"value": 10, "unit": "mV"}
